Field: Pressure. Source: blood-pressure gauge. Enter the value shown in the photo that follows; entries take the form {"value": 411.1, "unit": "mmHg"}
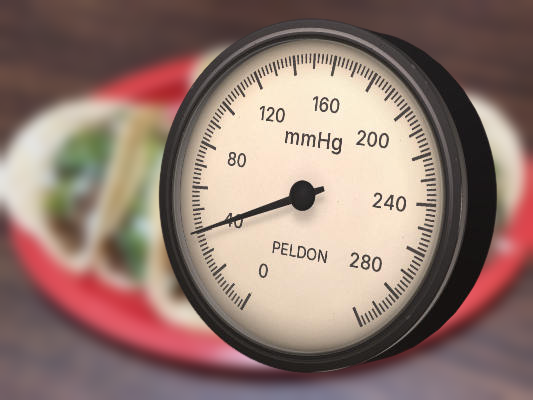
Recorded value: {"value": 40, "unit": "mmHg"}
